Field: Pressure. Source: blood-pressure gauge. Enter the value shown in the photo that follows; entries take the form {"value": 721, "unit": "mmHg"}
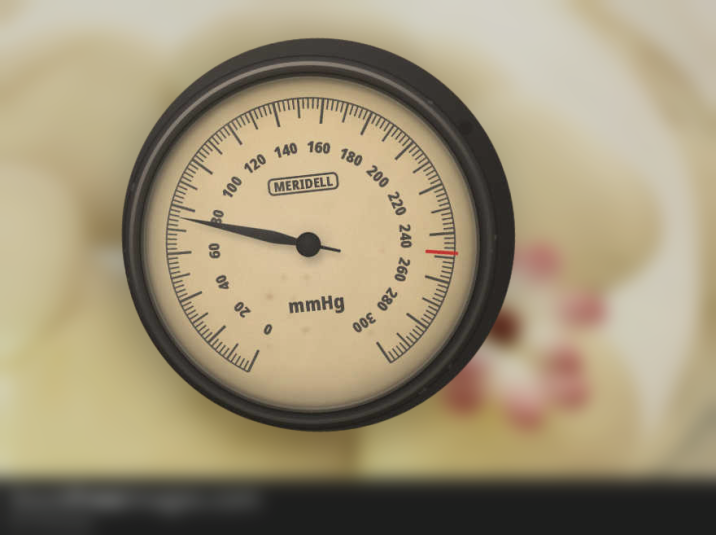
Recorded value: {"value": 76, "unit": "mmHg"}
